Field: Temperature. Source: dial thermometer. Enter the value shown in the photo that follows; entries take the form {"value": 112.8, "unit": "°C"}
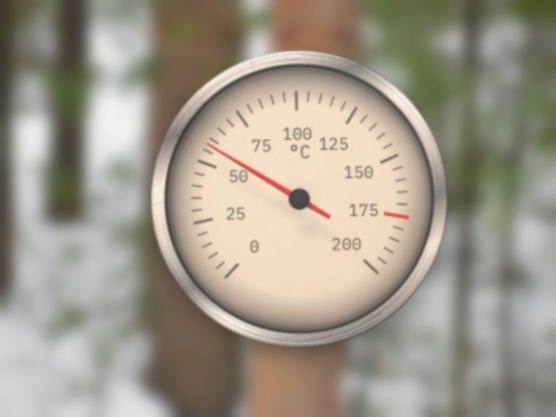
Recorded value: {"value": 57.5, "unit": "°C"}
